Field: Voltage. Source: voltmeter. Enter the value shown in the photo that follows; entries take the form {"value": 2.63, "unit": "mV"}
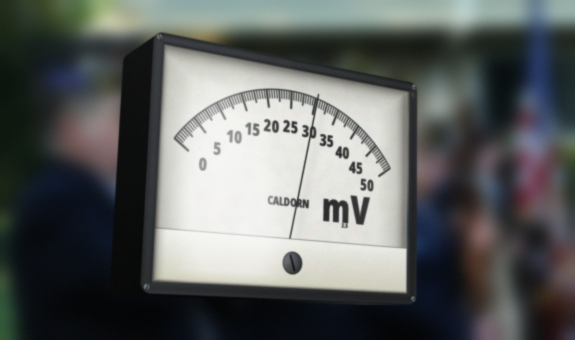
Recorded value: {"value": 30, "unit": "mV"}
